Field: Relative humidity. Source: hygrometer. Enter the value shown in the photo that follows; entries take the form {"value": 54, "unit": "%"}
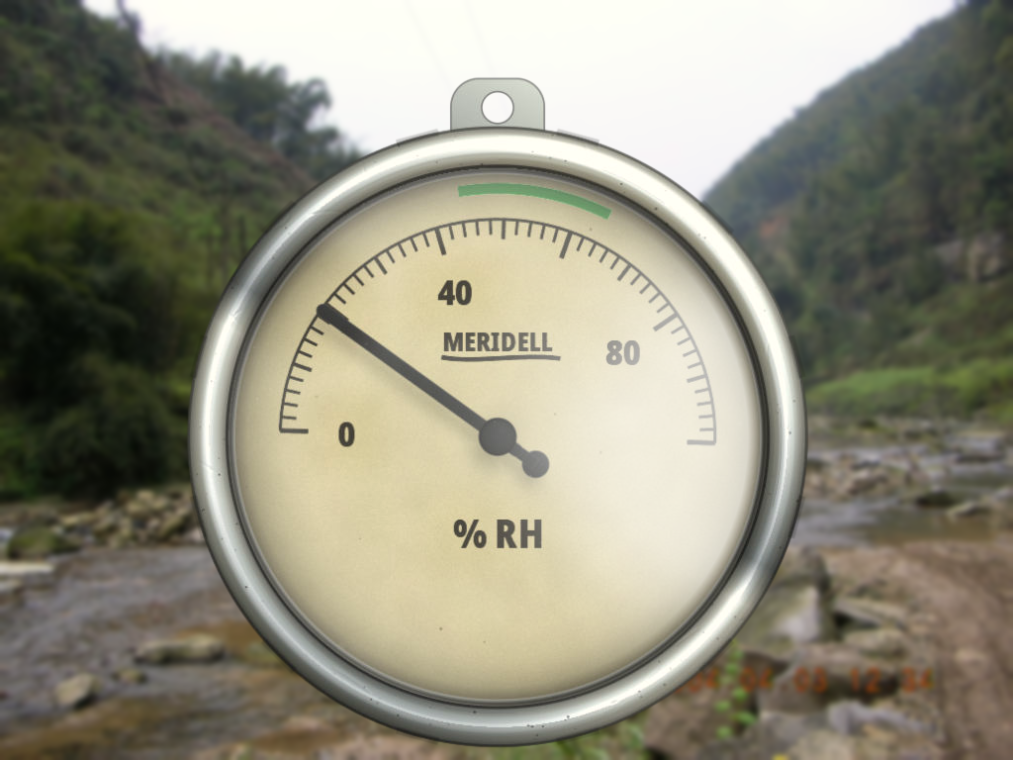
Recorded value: {"value": 19, "unit": "%"}
